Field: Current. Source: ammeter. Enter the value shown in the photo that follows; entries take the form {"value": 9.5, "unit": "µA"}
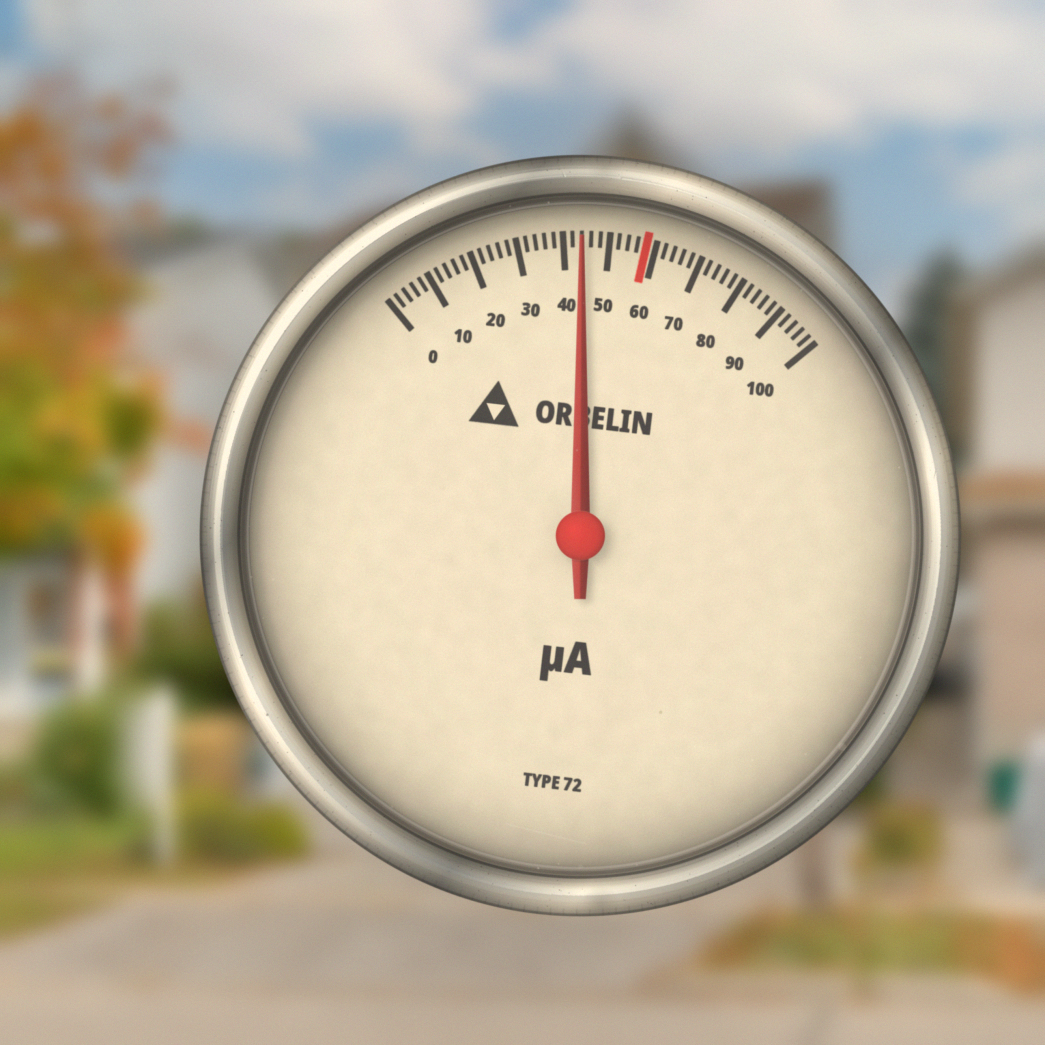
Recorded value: {"value": 44, "unit": "µA"}
